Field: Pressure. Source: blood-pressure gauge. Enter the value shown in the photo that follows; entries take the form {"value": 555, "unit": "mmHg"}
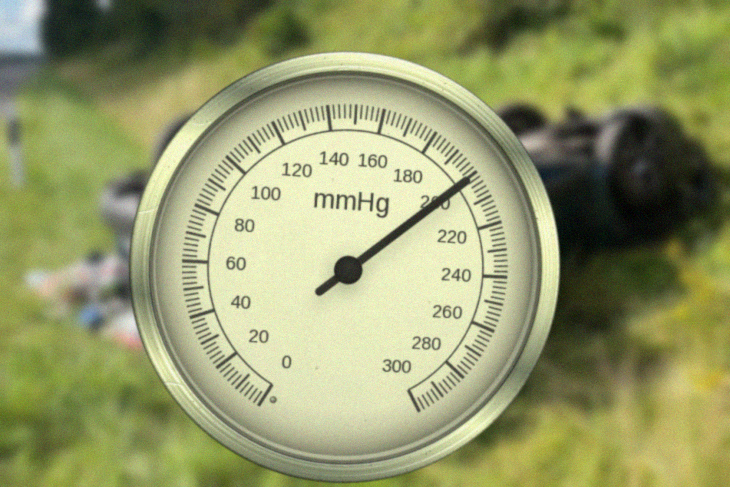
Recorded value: {"value": 200, "unit": "mmHg"}
